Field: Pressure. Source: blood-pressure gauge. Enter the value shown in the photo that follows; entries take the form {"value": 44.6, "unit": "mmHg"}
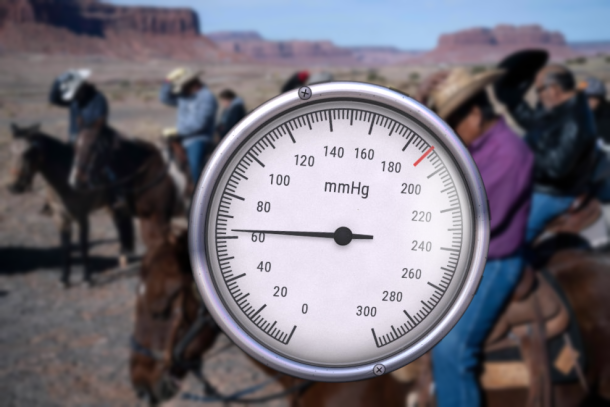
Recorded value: {"value": 64, "unit": "mmHg"}
